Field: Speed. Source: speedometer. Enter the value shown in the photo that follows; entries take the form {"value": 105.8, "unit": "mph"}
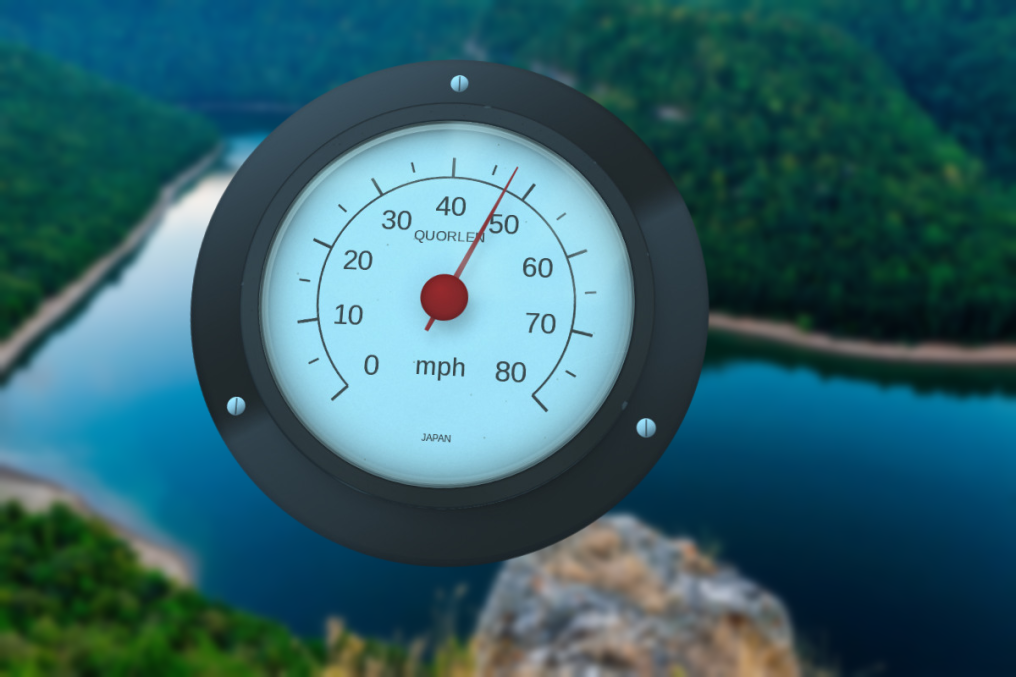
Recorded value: {"value": 47.5, "unit": "mph"}
